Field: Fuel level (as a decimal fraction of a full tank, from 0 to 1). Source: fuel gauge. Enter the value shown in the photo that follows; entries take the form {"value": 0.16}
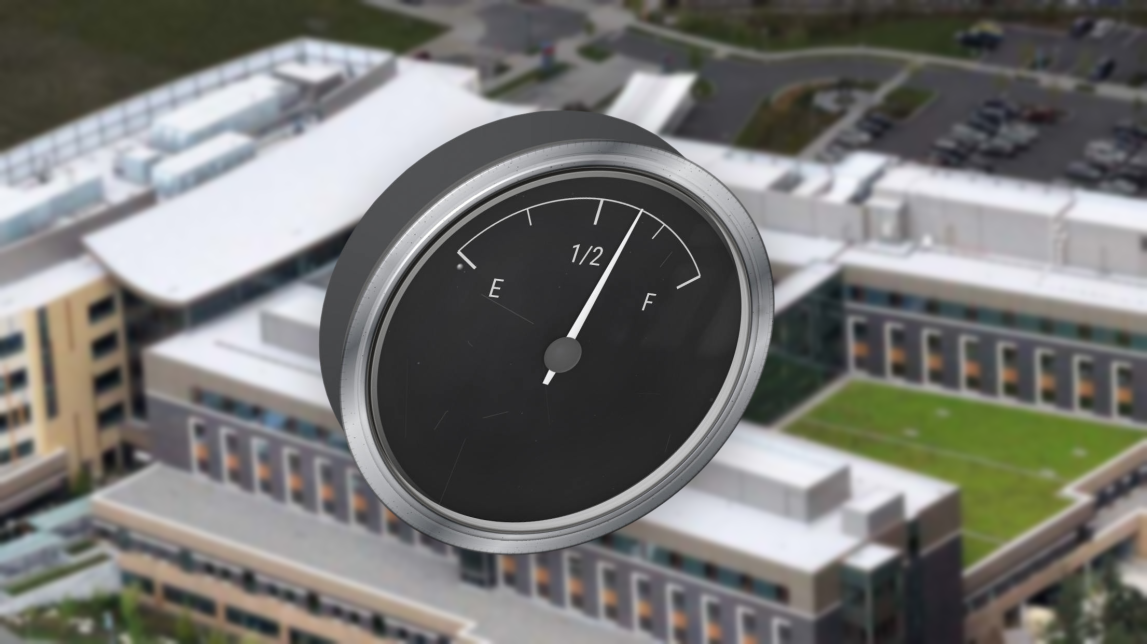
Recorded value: {"value": 0.625}
